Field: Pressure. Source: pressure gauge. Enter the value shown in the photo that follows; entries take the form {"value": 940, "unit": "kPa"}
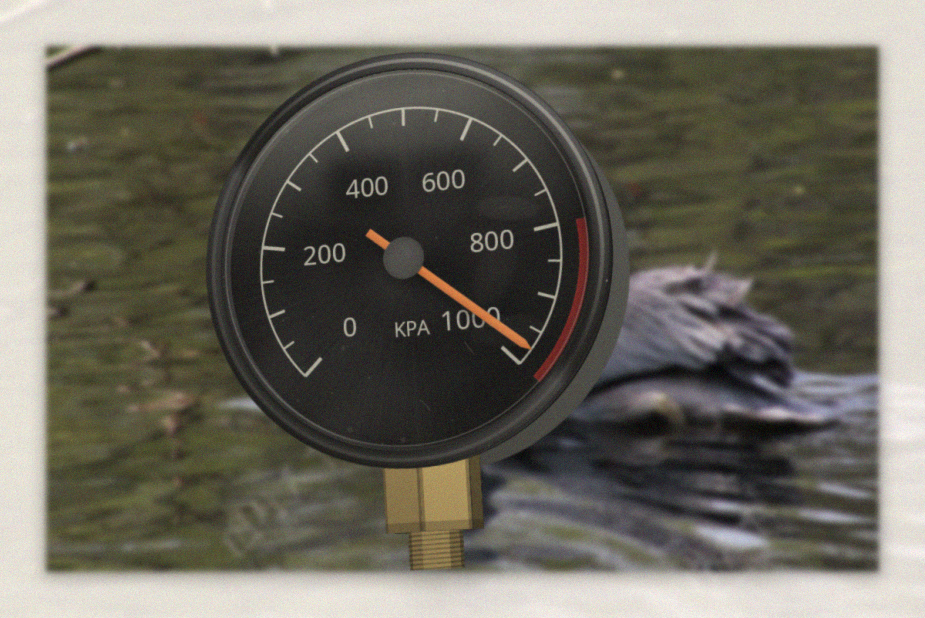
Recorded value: {"value": 975, "unit": "kPa"}
